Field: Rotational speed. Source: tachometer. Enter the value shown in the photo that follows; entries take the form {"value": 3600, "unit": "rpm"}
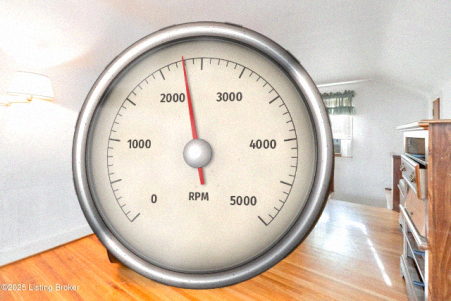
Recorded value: {"value": 2300, "unit": "rpm"}
